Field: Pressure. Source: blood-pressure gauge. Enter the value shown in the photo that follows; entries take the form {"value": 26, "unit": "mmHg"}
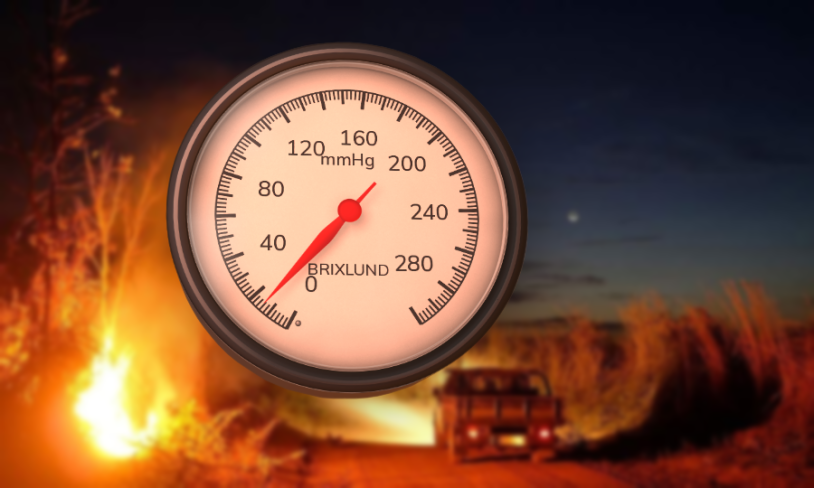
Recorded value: {"value": 14, "unit": "mmHg"}
